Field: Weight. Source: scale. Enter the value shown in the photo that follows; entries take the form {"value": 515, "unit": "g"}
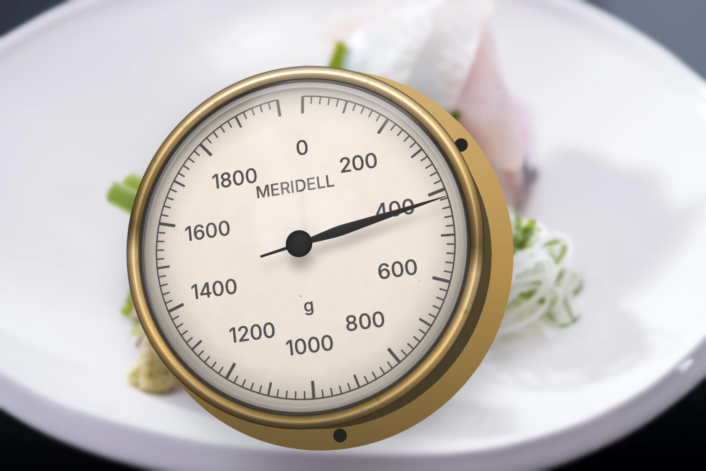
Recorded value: {"value": 420, "unit": "g"}
